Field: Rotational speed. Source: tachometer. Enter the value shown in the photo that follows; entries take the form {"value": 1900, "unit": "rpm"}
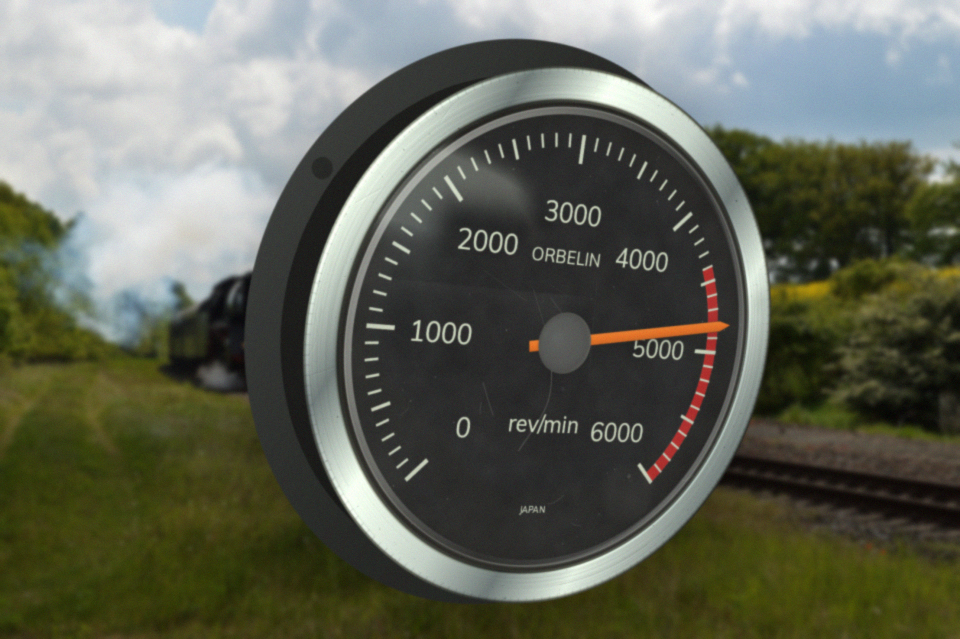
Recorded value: {"value": 4800, "unit": "rpm"}
